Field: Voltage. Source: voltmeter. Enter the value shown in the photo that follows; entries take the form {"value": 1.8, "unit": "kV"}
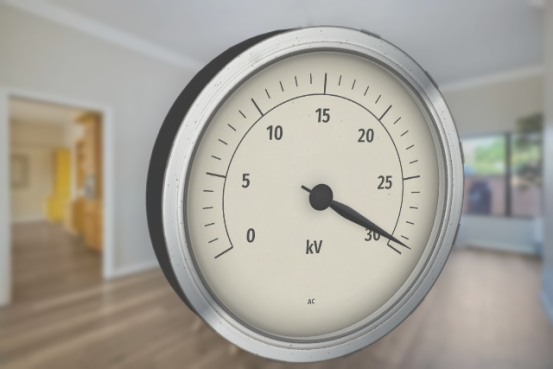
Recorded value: {"value": 29.5, "unit": "kV"}
